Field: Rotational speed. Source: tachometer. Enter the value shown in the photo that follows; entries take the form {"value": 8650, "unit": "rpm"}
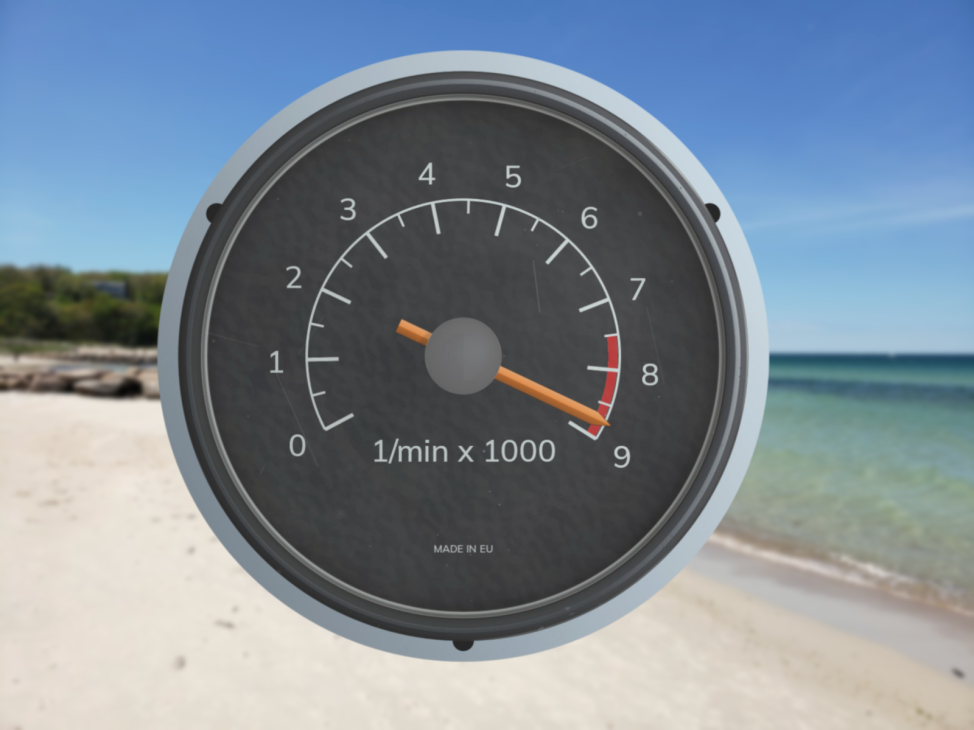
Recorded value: {"value": 8750, "unit": "rpm"}
